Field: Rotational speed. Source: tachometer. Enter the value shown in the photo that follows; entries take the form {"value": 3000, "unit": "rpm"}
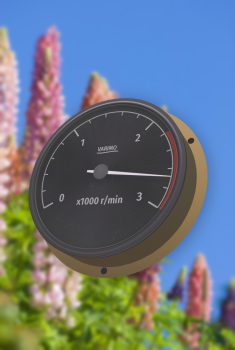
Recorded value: {"value": 2700, "unit": "rpm"}
